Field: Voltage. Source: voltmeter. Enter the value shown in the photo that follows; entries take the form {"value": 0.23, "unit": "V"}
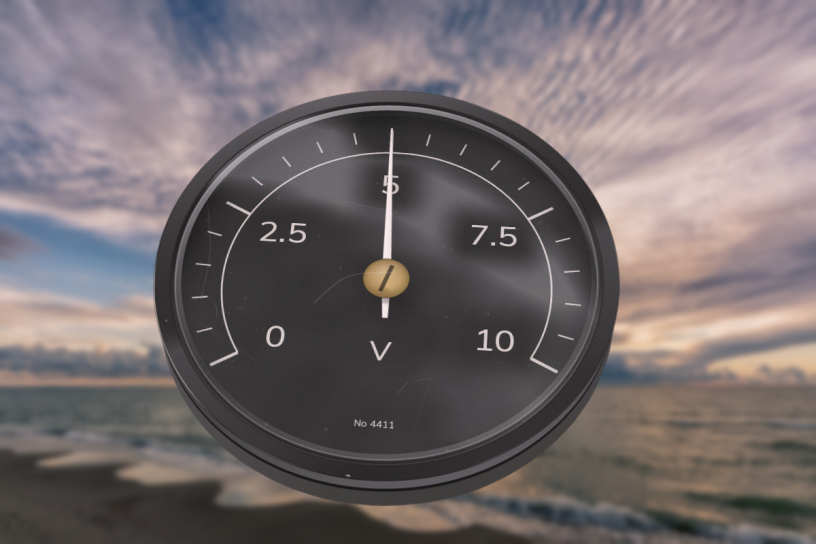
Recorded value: {"value": 5, "unit": "V"}
